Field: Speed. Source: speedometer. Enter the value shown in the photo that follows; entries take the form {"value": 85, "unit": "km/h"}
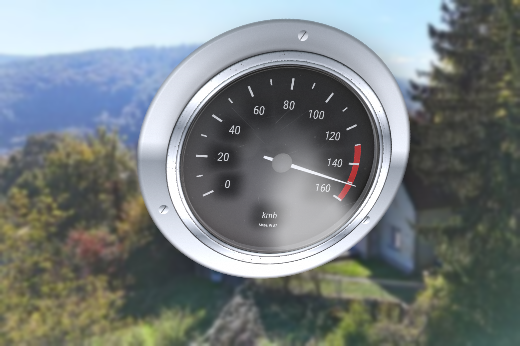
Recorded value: {"value": 150, "unit": "km/h"}
